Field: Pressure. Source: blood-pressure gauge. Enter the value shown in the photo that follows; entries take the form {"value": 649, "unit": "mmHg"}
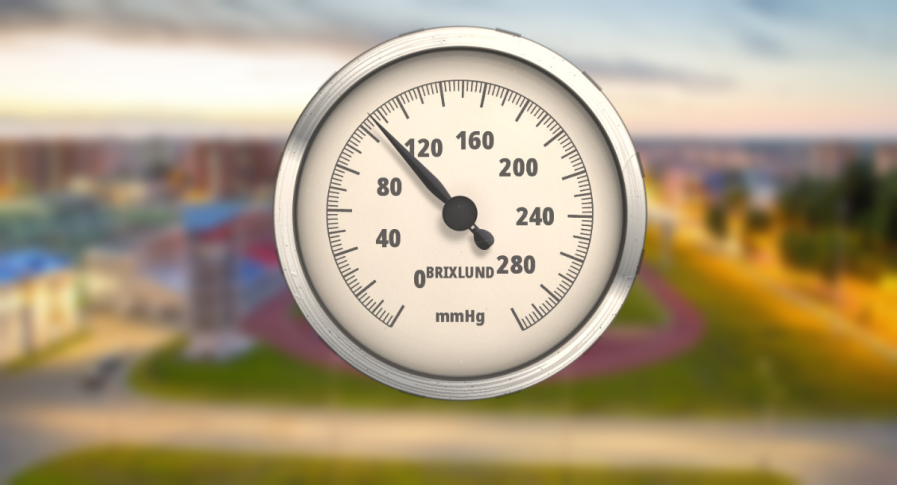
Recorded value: {"value": 106, "unit": "mmHg"}
